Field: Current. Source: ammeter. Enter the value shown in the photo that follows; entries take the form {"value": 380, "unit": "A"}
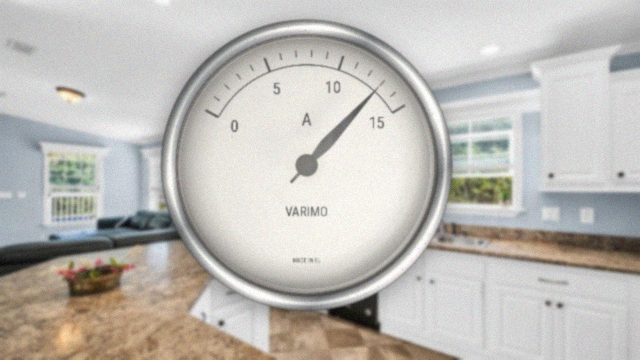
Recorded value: {"value": 13, "unit": "A"}
